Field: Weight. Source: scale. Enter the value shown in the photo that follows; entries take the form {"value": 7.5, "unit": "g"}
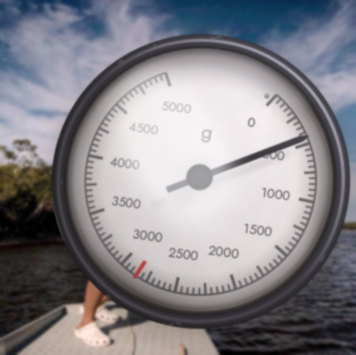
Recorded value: {"value": 450, "unit": "g"}
